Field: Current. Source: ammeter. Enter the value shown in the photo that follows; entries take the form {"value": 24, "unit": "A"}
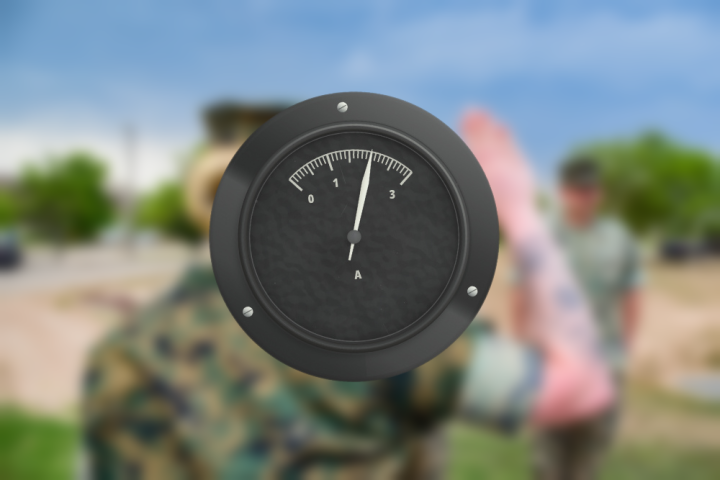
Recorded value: {"value": 2, "unit": "A"}
